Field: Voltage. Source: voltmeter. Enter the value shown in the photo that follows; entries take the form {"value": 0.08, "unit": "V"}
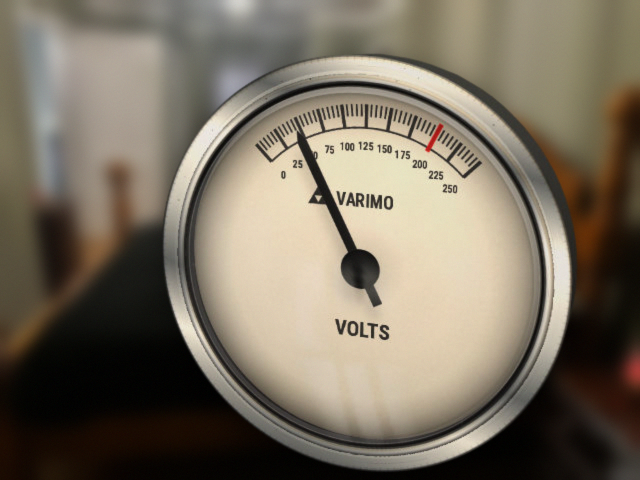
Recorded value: {"value": 50, "unit": "V"}
